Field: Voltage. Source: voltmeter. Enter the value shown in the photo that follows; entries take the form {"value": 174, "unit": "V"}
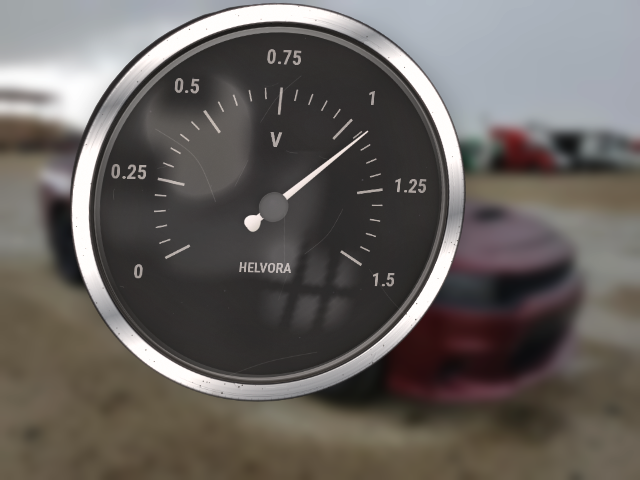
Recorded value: {"value": 1.05, "unit": "V"}
